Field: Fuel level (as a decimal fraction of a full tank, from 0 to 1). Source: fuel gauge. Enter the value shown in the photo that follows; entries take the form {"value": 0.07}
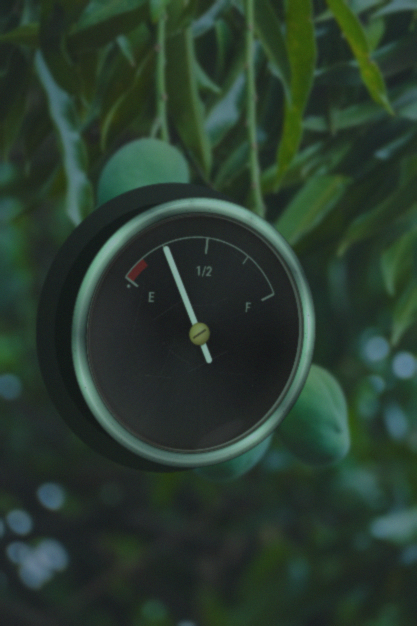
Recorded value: {"value": 0.25}
